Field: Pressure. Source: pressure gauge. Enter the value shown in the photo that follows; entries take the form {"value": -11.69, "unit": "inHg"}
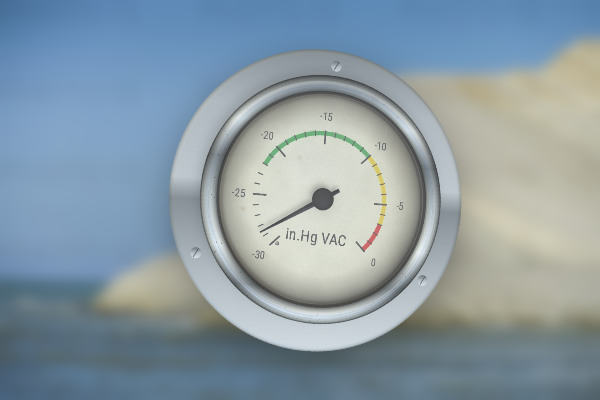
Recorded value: {"value": -28.5, "unit": "inHg"}
